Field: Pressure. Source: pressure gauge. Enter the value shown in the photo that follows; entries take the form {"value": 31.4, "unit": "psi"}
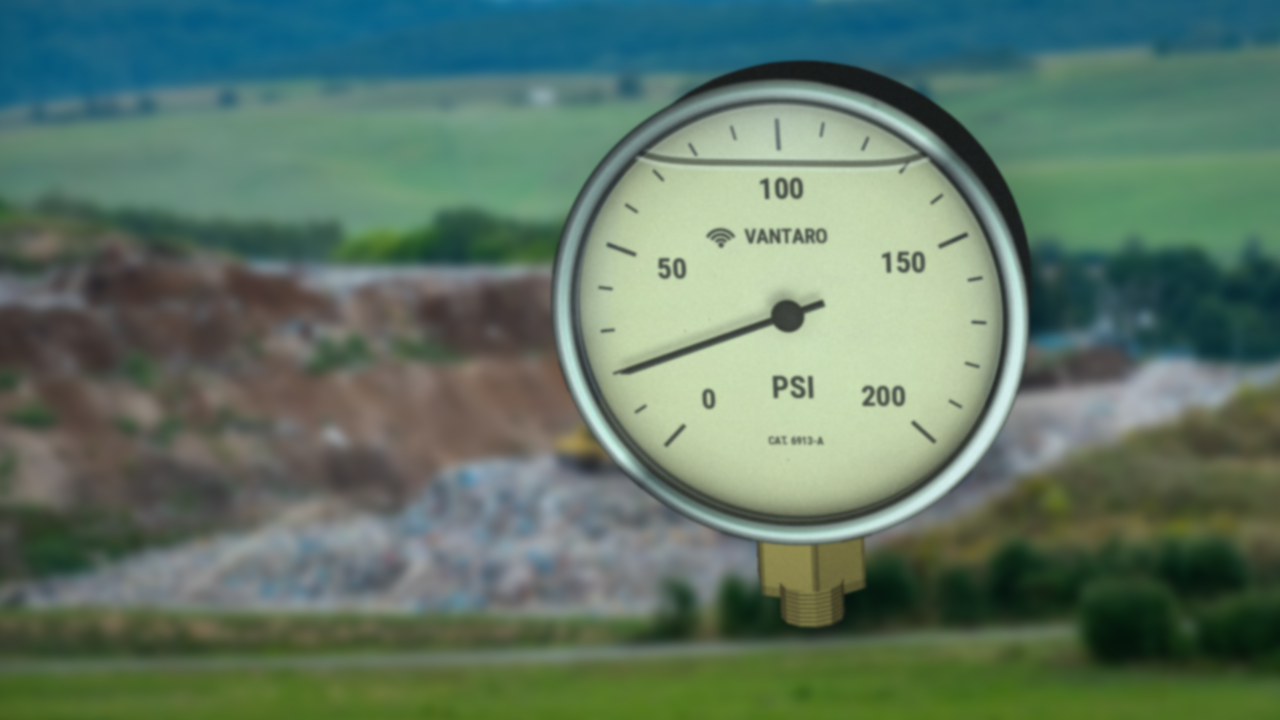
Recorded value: {"value": 20, "unit": "psi"}
